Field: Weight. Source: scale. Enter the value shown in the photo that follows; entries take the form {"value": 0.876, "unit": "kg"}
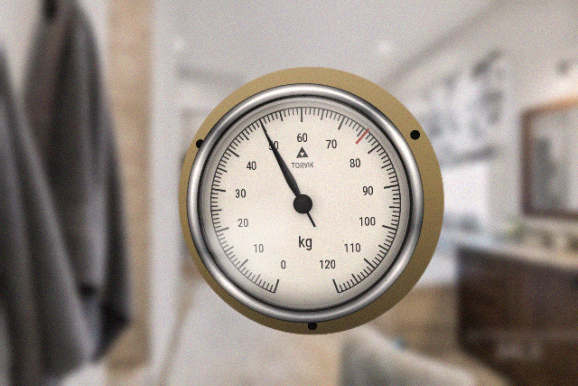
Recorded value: {"value": 50, "unit": "kg"}
